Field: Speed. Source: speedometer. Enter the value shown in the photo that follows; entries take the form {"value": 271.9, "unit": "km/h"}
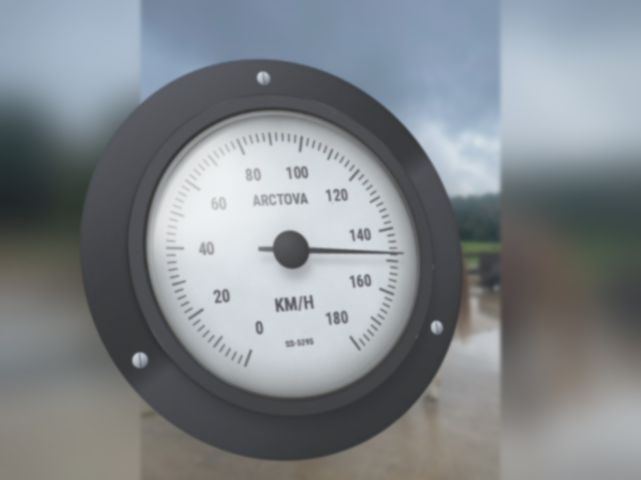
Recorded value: {"value": 148, "unit": "km/h"}
